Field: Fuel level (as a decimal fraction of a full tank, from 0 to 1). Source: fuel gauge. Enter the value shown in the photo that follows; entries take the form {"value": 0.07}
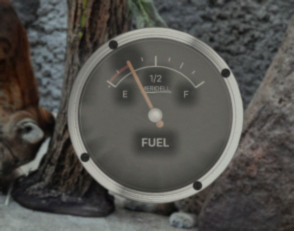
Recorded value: {"value": 0.25}
